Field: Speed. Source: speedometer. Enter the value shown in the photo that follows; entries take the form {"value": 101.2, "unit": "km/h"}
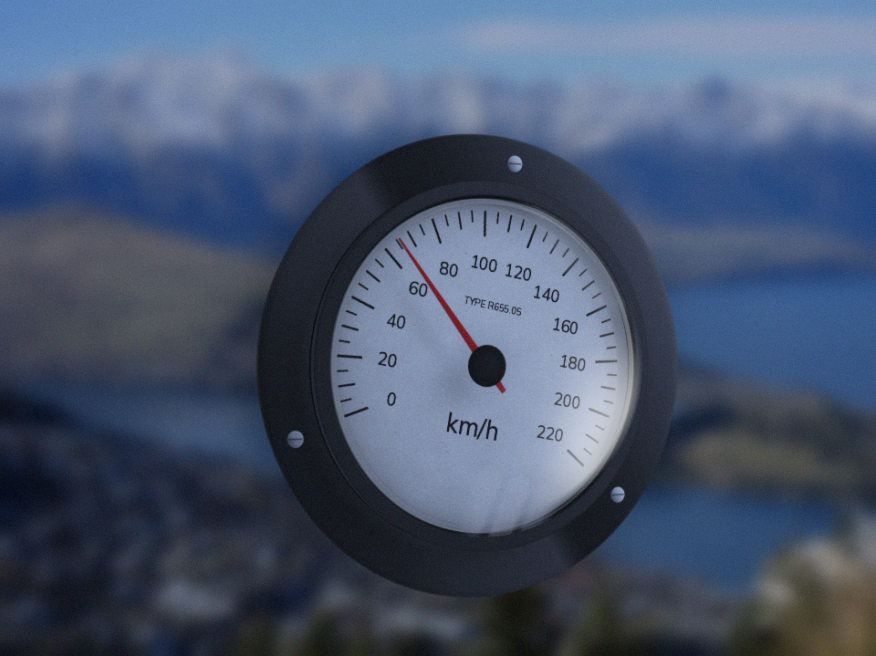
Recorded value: {"value": 65, "unit": "km/h"}
